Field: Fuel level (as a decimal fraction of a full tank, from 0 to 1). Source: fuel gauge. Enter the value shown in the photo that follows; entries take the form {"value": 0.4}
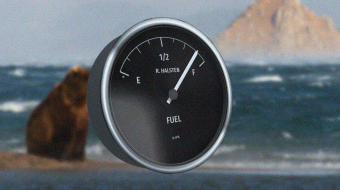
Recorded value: {"value": 0.875}
